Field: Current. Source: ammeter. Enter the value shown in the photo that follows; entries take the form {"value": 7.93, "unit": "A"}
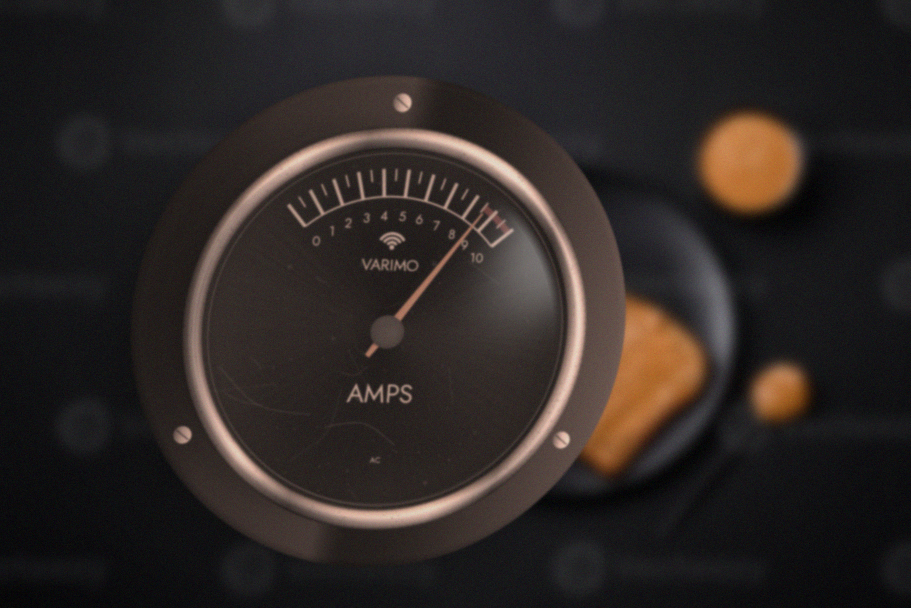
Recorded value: {"value": 8.5, "unit": "A"}
